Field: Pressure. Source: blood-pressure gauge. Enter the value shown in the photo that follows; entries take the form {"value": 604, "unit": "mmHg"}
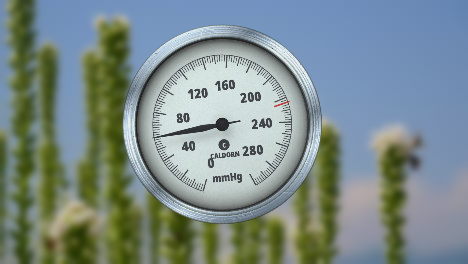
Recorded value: {"value": 60, "unit": "mmHg"}
